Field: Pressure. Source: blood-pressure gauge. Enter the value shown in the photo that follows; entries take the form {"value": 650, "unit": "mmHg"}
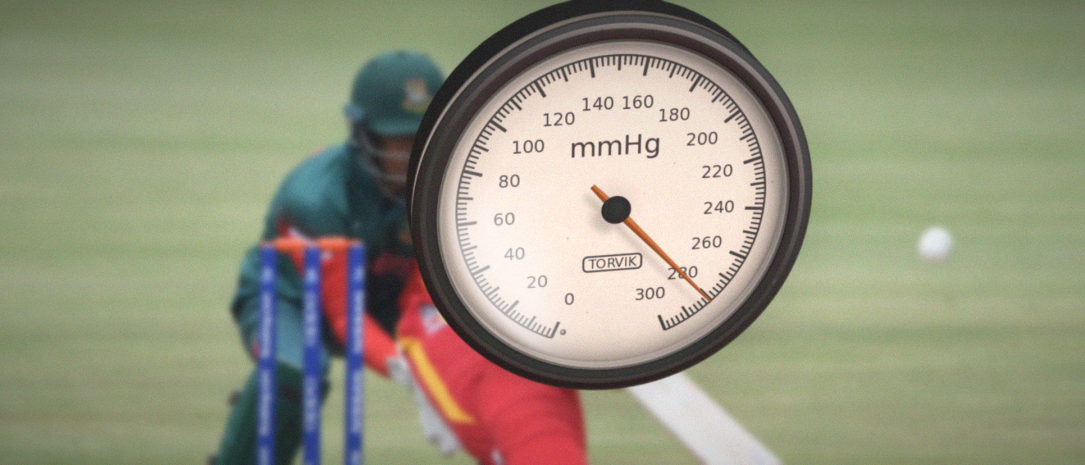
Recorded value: {"value": 280, "unit": "mmHg"}
